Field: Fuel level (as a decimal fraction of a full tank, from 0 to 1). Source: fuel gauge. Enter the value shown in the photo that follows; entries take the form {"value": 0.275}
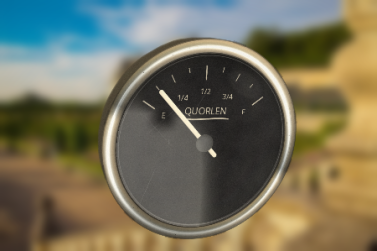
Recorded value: {"value": 0.125}
